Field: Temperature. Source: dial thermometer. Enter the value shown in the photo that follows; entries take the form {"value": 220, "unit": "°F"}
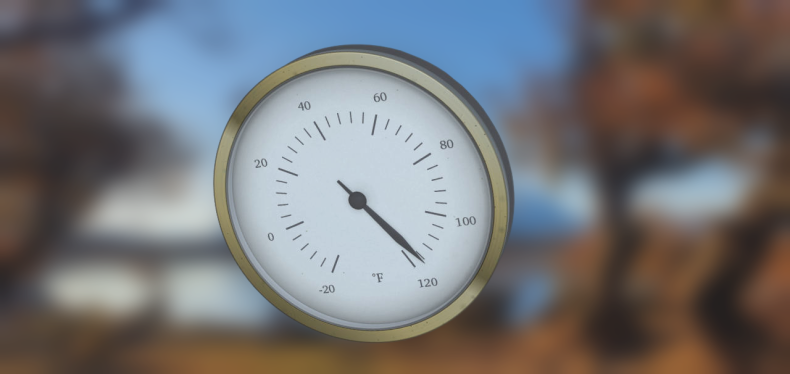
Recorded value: {"value": 116, "unit": "°F"}
